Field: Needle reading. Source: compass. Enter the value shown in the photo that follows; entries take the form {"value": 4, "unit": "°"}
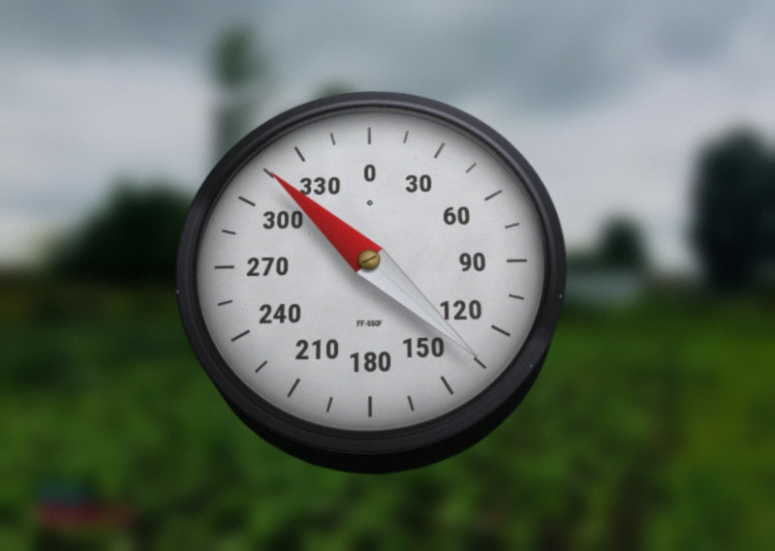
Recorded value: {"value": 315, "unit": "°"}
